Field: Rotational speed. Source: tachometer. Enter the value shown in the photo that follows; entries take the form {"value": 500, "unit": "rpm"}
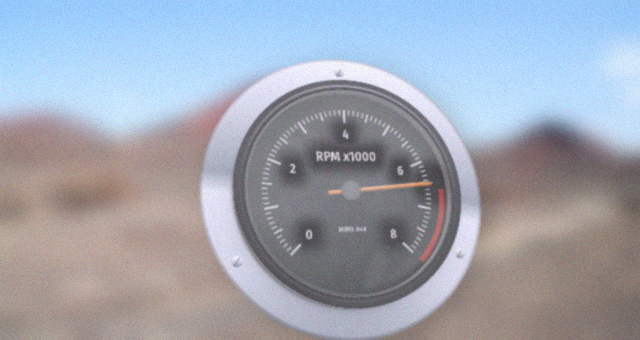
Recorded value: {"value": 6500, "unit": "rpm"}
